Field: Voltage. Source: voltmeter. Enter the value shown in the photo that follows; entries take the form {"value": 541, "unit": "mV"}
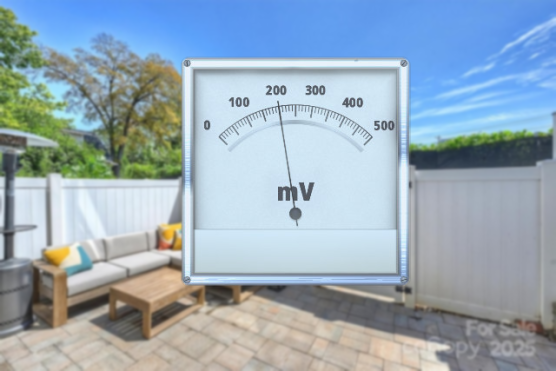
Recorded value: {"value": 200, "unit": "mV"}
